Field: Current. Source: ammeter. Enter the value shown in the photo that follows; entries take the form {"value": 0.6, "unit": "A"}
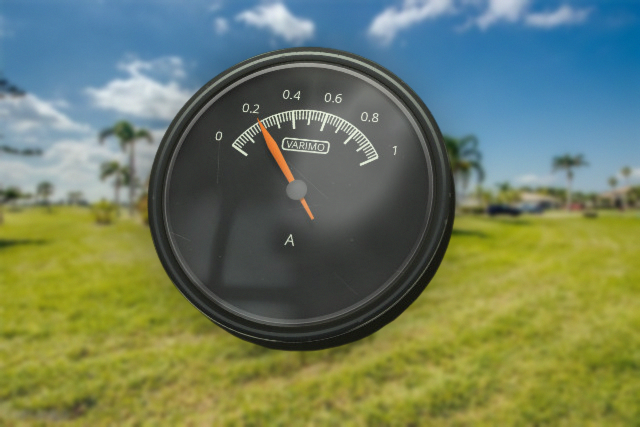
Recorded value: {"value": 0.2, "unit": "A"}
